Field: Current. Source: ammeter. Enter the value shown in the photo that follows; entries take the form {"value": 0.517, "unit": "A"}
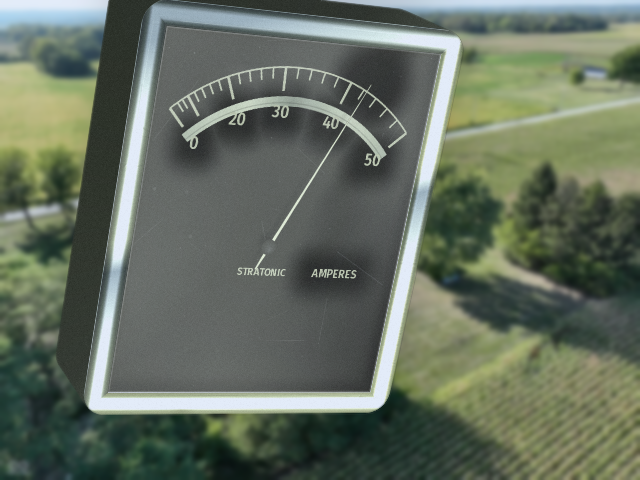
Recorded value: {"value": 42, "unit": "A"}
